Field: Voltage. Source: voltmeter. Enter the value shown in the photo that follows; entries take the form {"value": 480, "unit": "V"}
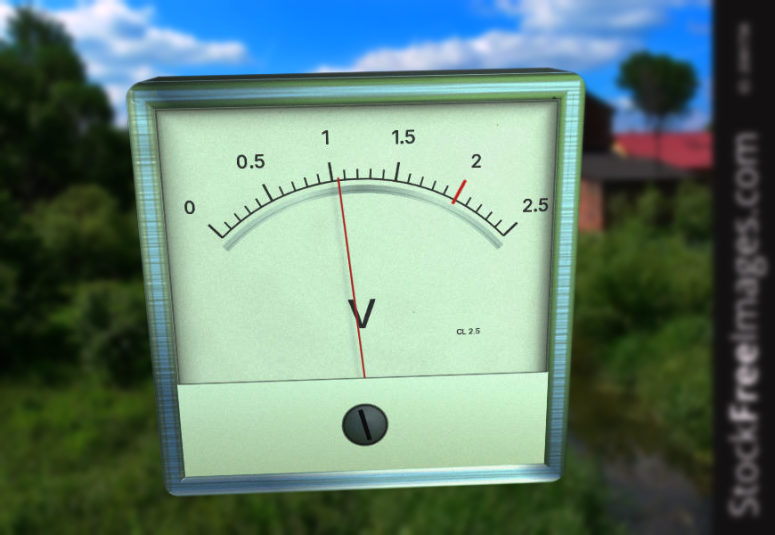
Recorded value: {"value": 1.05, "unit": "V"}
